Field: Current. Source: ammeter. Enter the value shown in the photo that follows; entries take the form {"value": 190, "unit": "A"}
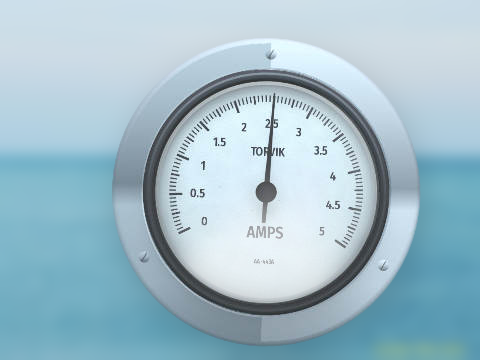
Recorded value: {"value": 2.5, "unit": "A"}
